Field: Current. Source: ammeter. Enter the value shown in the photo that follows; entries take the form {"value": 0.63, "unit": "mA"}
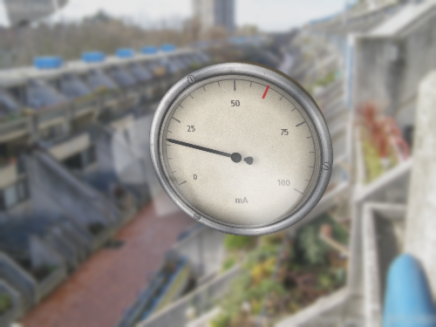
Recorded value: {"value": 17.5, "unit": "mA"}
